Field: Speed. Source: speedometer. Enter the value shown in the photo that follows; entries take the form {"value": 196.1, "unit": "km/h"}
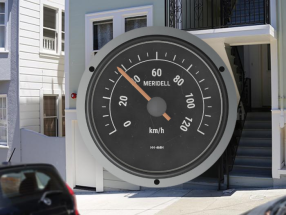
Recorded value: {"value": 37.5, "unit": "km/h"}
